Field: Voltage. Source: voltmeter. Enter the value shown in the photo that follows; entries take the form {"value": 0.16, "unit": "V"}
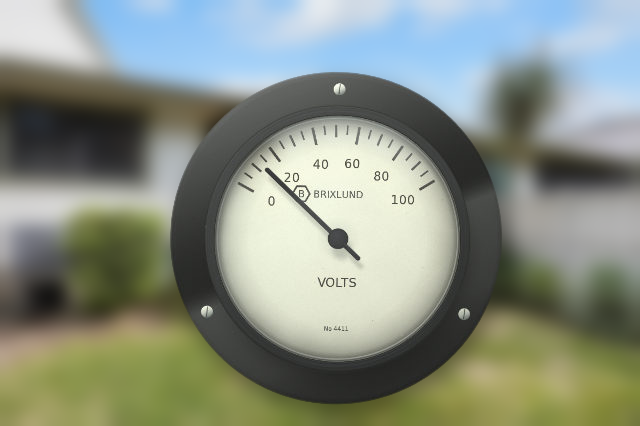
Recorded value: {"value": 12.5, "unit": "V"}
